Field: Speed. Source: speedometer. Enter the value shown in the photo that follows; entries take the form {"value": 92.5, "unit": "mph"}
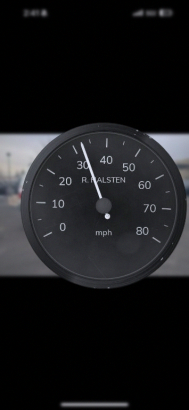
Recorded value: {"value": 32.5, "unit": "mph"}
